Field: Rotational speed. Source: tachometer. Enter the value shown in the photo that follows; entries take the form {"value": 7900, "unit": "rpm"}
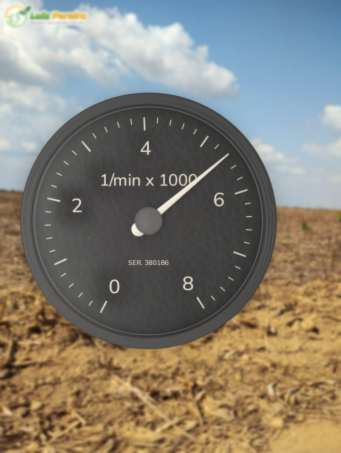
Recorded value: {"value": 5400, "unit": "rpm"}
